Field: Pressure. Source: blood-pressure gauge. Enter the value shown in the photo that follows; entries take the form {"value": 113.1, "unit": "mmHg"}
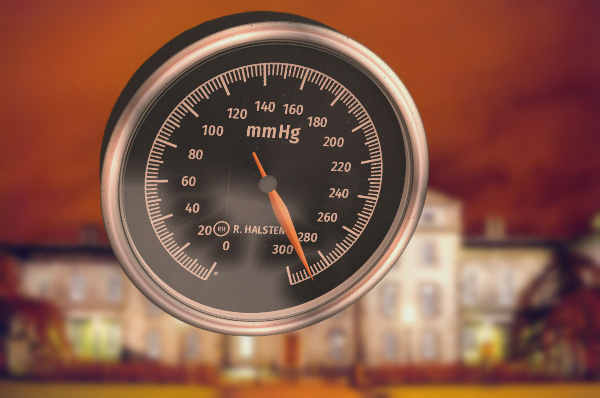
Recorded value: {"value": 290, "unit": "mmHg"}
